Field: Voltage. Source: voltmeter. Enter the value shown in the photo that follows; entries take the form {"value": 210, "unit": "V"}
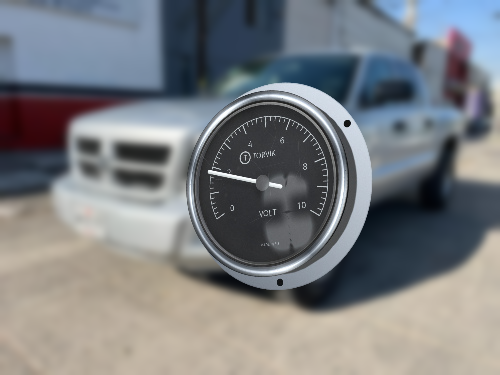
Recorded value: {"value": 1.8, "unit": "V"}
